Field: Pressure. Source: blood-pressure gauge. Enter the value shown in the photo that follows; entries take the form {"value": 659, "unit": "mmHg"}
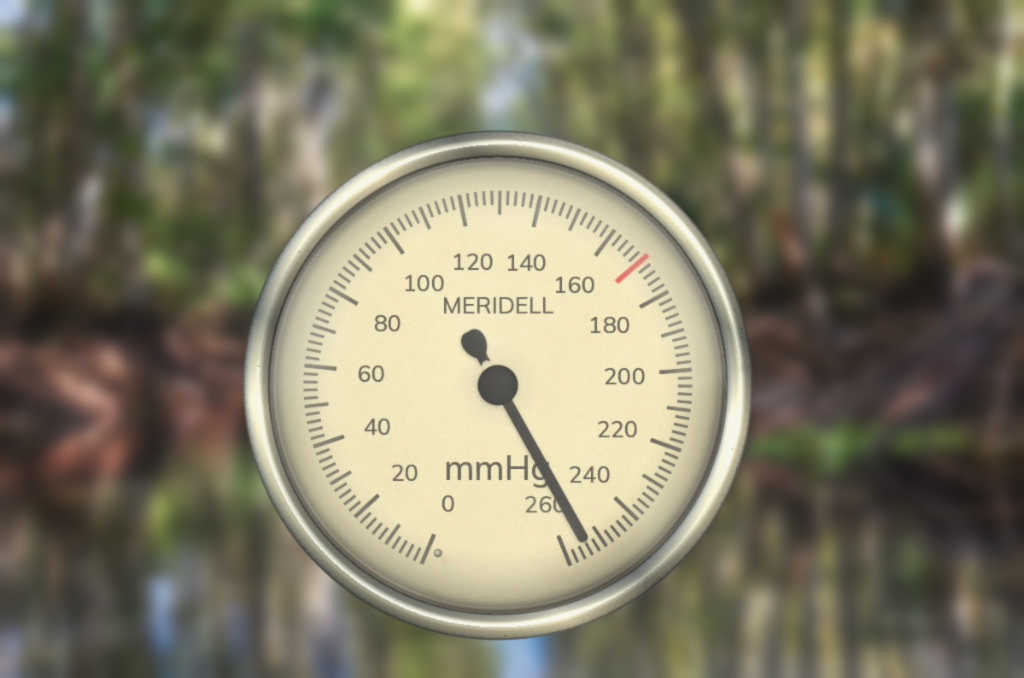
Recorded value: {"value": 254, "unit": "mmHg"}
